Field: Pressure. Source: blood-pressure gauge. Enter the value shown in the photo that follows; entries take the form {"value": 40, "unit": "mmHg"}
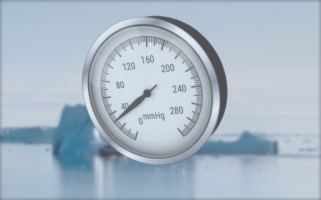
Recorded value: {"value": 30, "unit": "mmHg"}
